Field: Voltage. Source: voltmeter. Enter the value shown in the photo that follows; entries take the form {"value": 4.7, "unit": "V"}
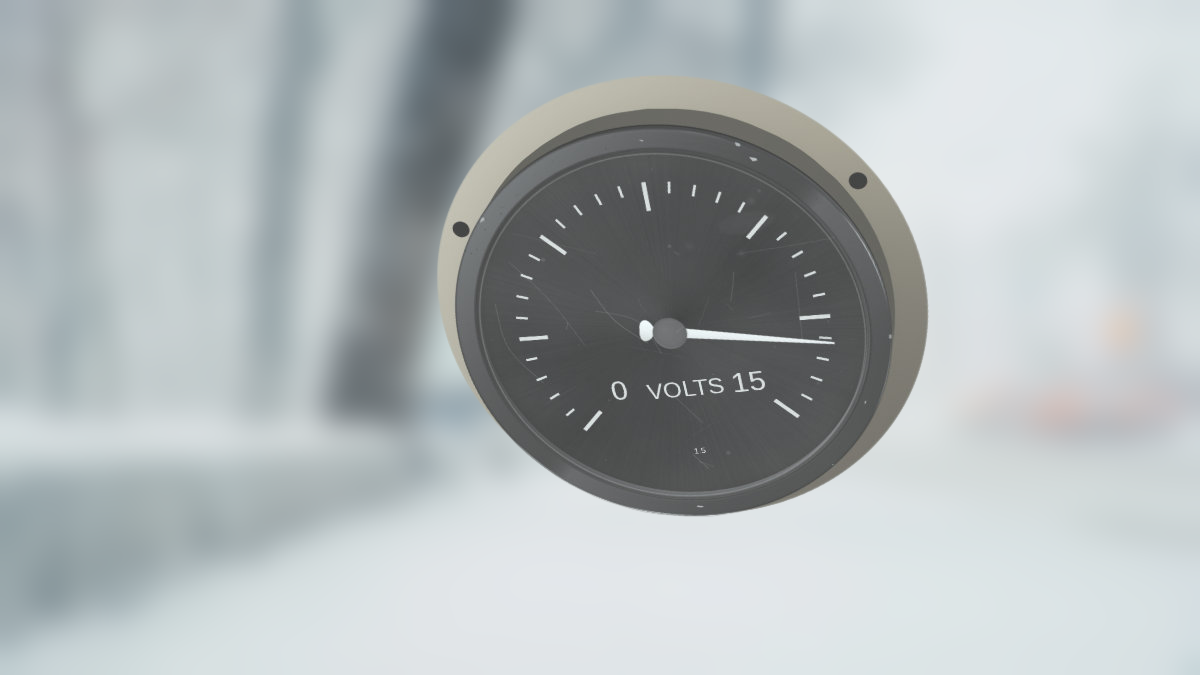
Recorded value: {"value": 13, "unit": "V"}
